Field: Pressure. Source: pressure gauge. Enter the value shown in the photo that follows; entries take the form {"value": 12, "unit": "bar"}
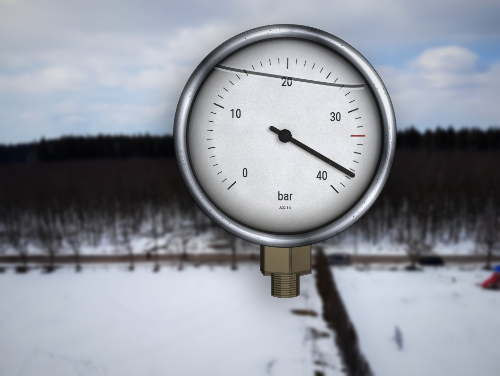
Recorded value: {"value": 37.5, "unit": "bar"}
